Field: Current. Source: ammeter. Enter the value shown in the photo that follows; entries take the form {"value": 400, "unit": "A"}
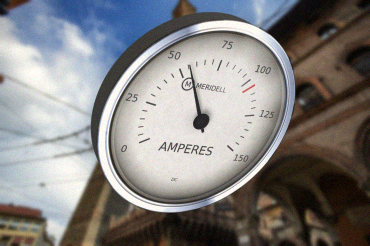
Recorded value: {"value": 55, "unit": "A"}
